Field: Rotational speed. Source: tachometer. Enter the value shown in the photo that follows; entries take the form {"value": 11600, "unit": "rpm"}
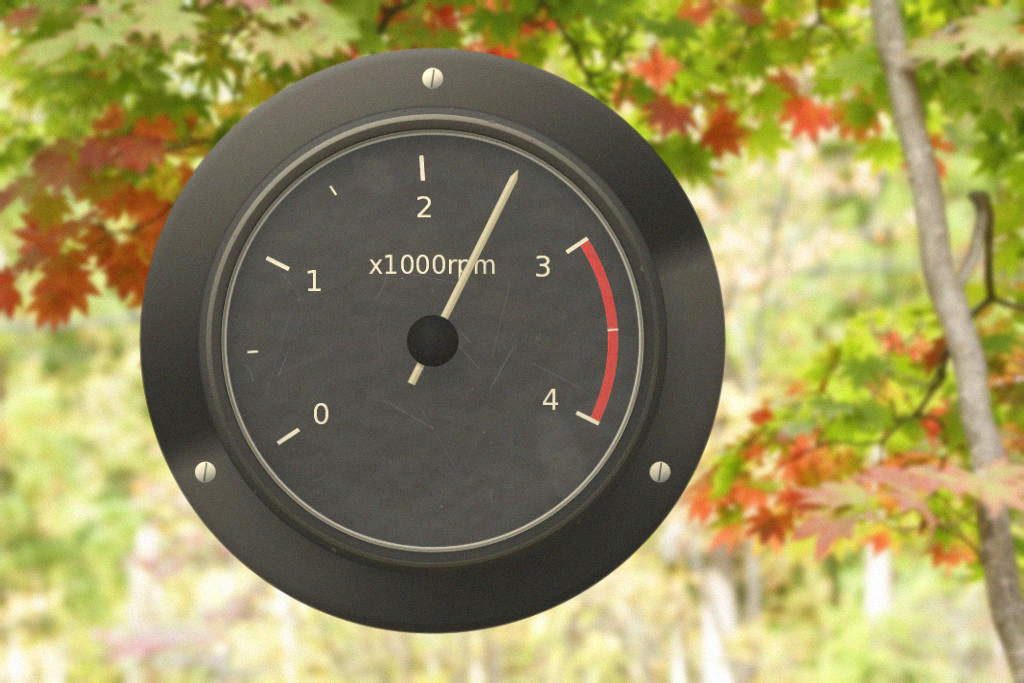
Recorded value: {"value": 2500, "unit": "rpm"}
